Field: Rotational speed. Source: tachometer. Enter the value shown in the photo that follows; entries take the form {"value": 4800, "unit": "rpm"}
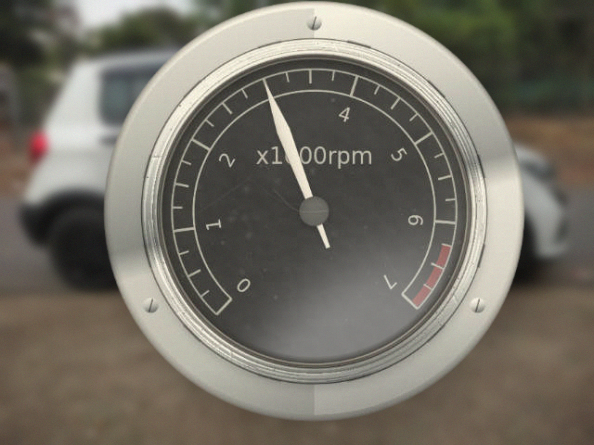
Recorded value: {"value": 3000, "unit": "rpm"}
